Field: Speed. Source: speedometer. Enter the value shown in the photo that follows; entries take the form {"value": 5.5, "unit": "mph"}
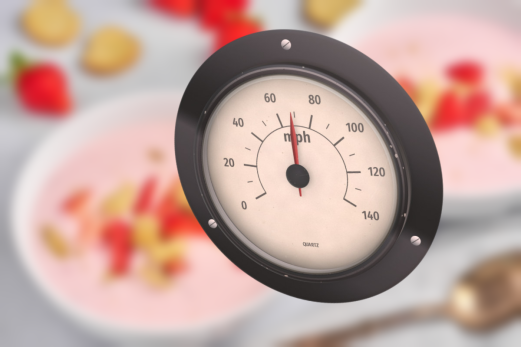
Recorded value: {"value": 70, "unit": "mph"}
